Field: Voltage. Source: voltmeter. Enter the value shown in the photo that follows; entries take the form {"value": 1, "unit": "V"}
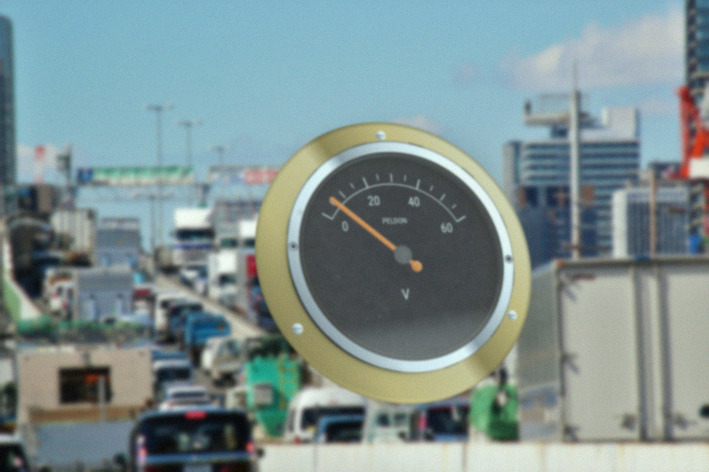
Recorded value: {"value": 5, "unit": "V"}
